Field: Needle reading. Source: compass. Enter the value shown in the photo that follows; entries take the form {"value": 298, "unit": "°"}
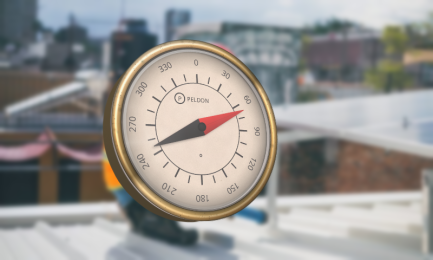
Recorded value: {"value": 67.5, "unit": "°"}
